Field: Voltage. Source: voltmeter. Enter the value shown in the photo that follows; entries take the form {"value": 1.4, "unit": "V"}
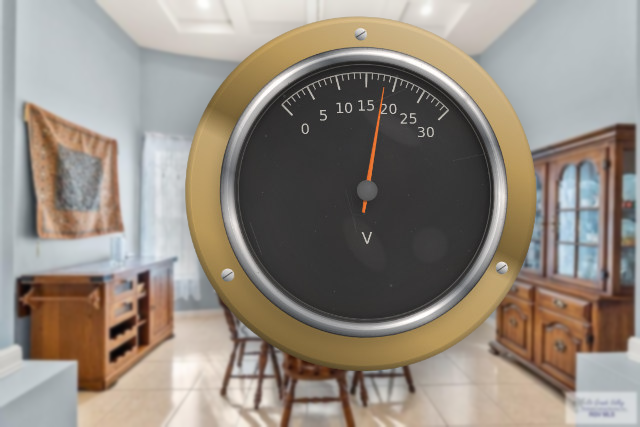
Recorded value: {"value": 18, "unit": "V"}
